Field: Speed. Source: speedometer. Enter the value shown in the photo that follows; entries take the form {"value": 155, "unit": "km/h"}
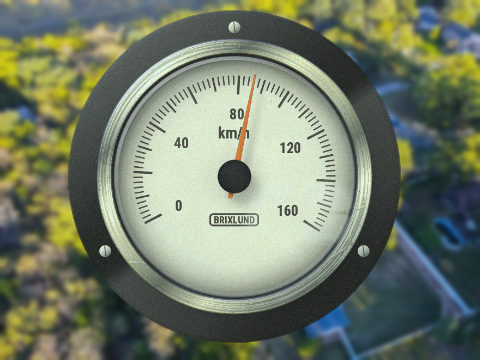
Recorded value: {"value": 86, "unit": "km/h"}
